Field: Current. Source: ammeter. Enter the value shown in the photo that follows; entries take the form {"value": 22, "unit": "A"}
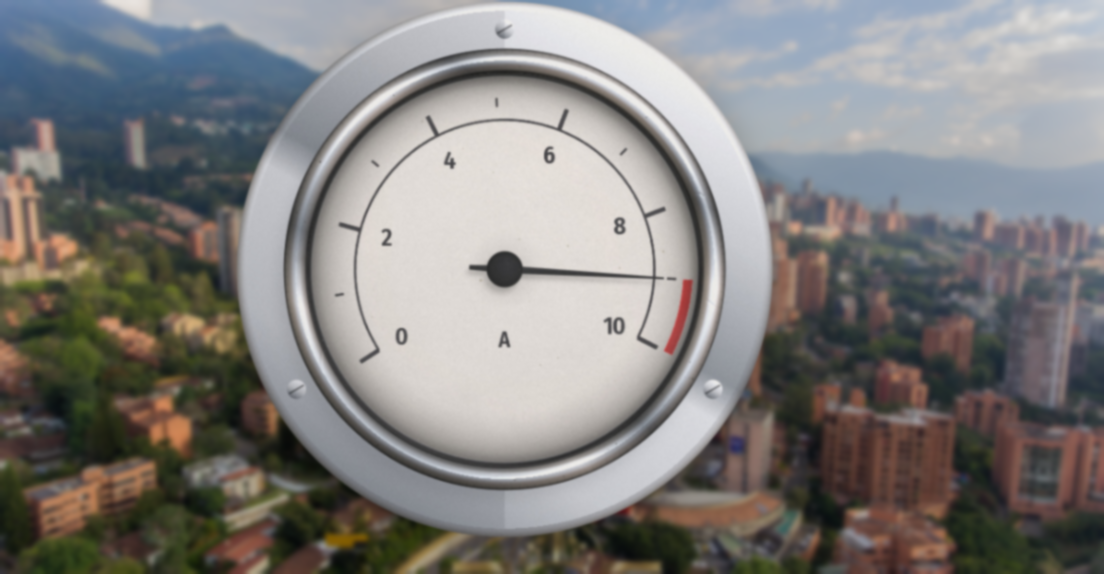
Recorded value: {"value": 9, "unit": "A"}
